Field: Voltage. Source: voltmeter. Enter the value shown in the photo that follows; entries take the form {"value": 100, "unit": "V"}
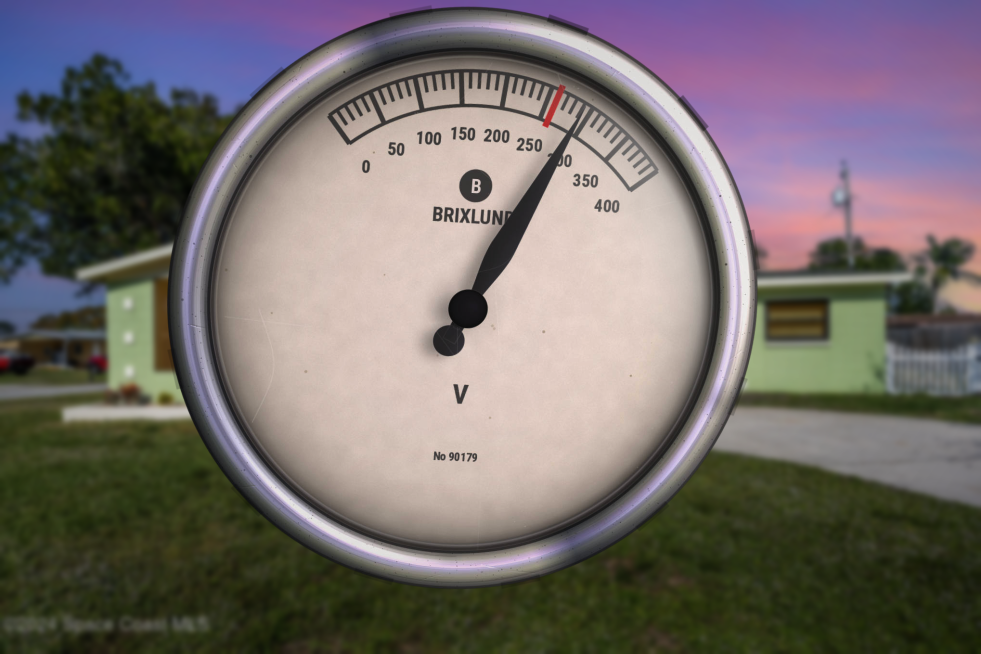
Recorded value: {"value": 290, "unit": "V"}
